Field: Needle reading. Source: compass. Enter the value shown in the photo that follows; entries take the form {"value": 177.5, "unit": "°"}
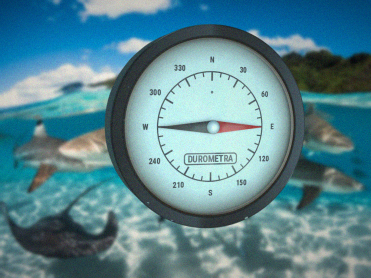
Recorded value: {"value": 90, "unit": "°"}
